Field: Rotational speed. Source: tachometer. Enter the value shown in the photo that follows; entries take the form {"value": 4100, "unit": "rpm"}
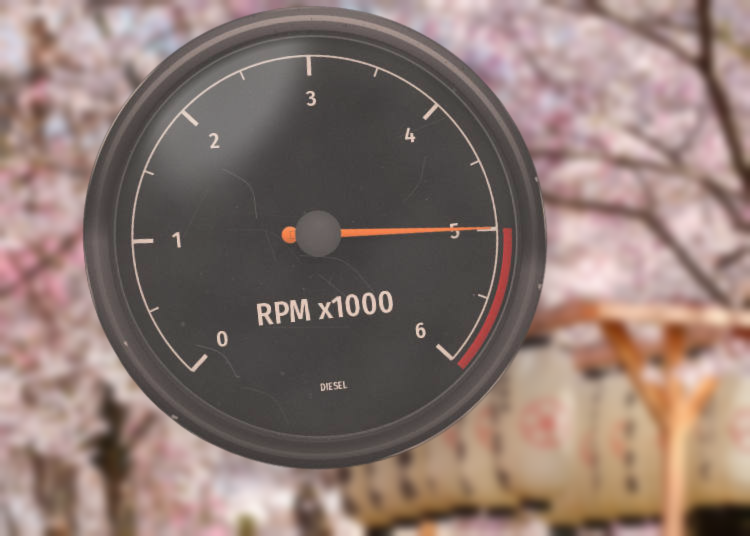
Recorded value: {"value": 5000, "unit": "rpm"}
